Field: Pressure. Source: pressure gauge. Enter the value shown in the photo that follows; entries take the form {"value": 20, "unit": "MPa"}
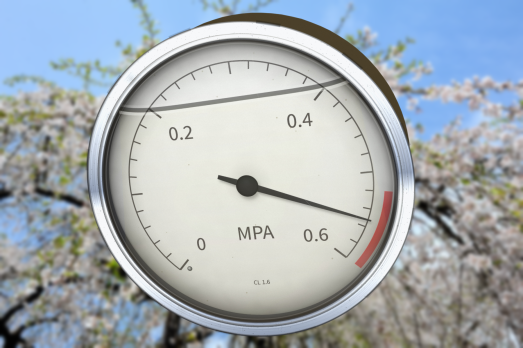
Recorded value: {"value": 0.55, "unit": "MPa"}
